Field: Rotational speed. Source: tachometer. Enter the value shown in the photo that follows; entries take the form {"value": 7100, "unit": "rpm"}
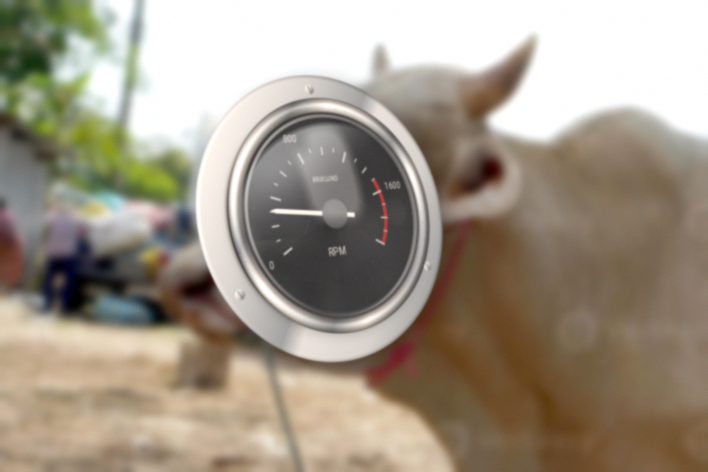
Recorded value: {"value": 300, "unit": "rpm"}
